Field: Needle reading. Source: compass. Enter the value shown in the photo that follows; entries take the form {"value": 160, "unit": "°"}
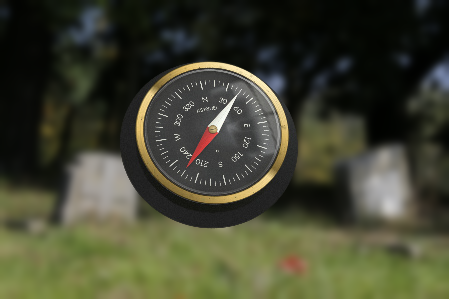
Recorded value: {"value": 225, "unit": "°"}
